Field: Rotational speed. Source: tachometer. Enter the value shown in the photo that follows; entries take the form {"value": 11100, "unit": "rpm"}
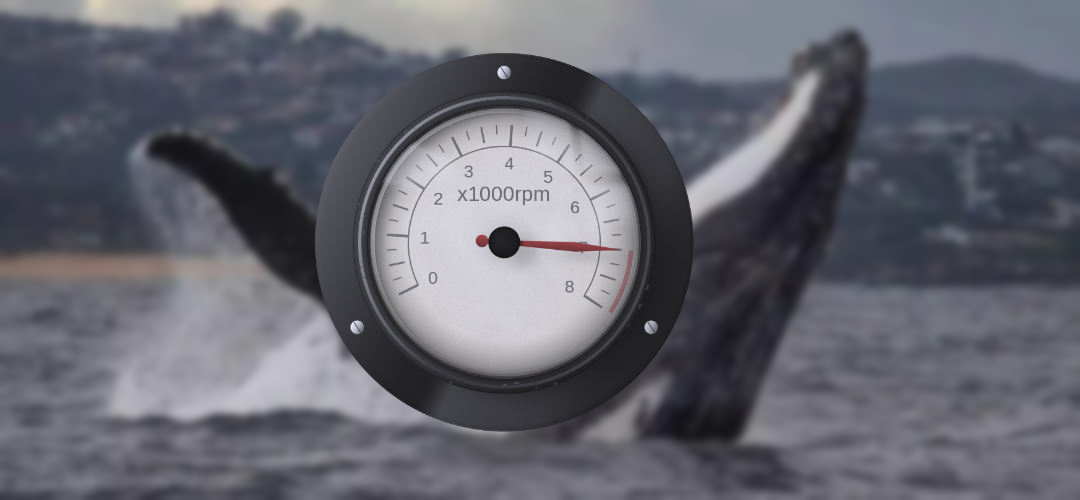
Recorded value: {"value": 7000, "unit": "rpm"}
